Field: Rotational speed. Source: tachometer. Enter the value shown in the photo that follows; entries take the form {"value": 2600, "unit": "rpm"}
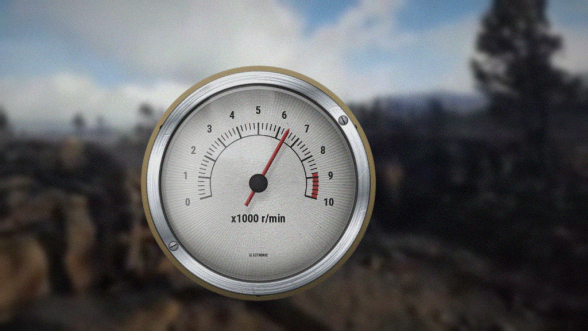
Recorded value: {"value": 6400, "unit": "rpm"}
